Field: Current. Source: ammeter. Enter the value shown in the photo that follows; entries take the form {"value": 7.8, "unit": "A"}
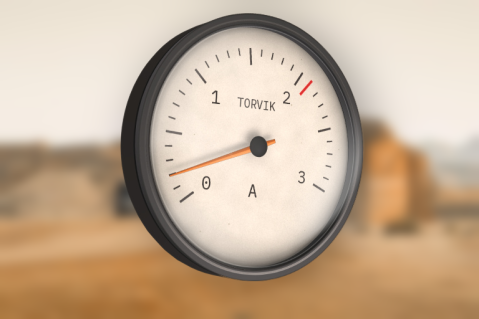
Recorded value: {"value": 0.2, "unit": "A"}
